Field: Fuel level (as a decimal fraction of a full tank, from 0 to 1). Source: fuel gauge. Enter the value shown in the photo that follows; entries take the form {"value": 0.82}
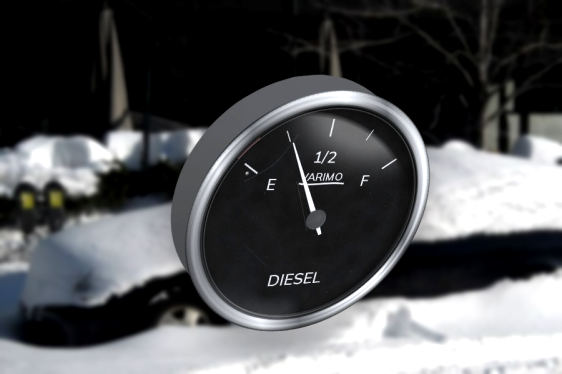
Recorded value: {"value": 0.25}
